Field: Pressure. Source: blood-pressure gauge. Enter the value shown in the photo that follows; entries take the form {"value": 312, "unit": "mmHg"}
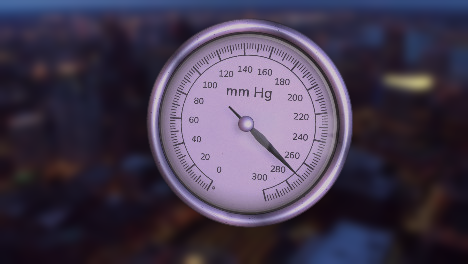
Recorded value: {"value": 270, "unit": "mmHg"}
